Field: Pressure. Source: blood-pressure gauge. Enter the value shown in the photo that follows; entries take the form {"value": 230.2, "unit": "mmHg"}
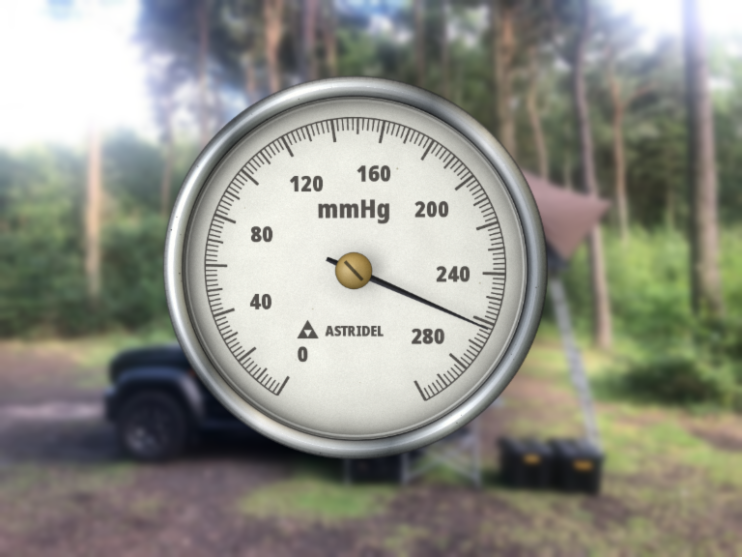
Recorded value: {"value": 262, "unit": "mmHg"}
